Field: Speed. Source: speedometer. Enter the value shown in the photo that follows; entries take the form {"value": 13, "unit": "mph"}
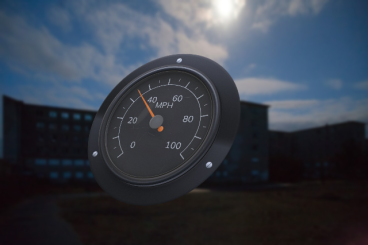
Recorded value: {"value": 35, "unit": "mph"}
